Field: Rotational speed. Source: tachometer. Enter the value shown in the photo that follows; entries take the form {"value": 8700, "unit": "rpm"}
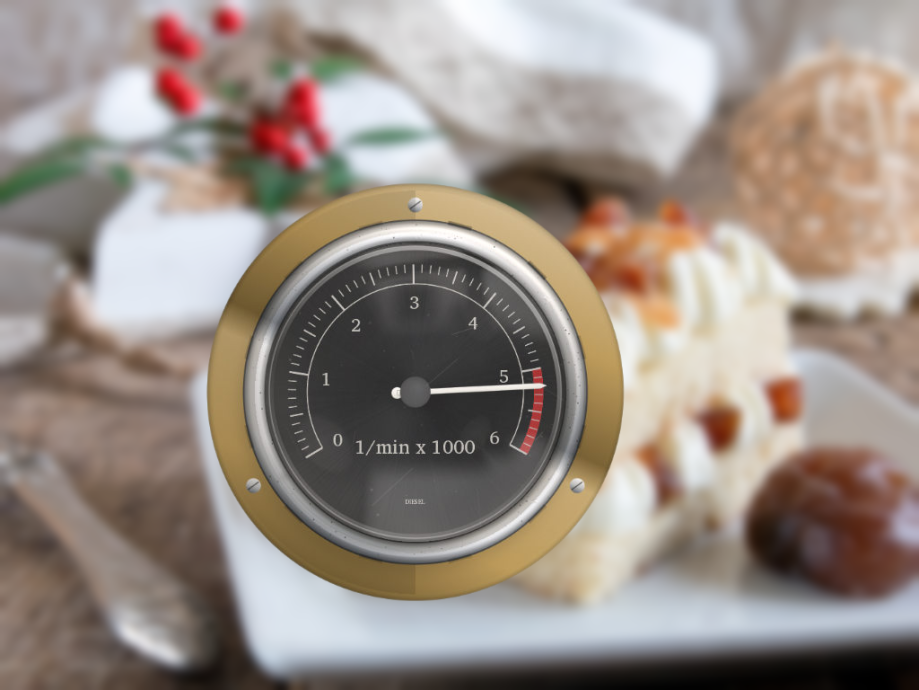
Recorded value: {"value": 5200, "unit": "rpm"}
